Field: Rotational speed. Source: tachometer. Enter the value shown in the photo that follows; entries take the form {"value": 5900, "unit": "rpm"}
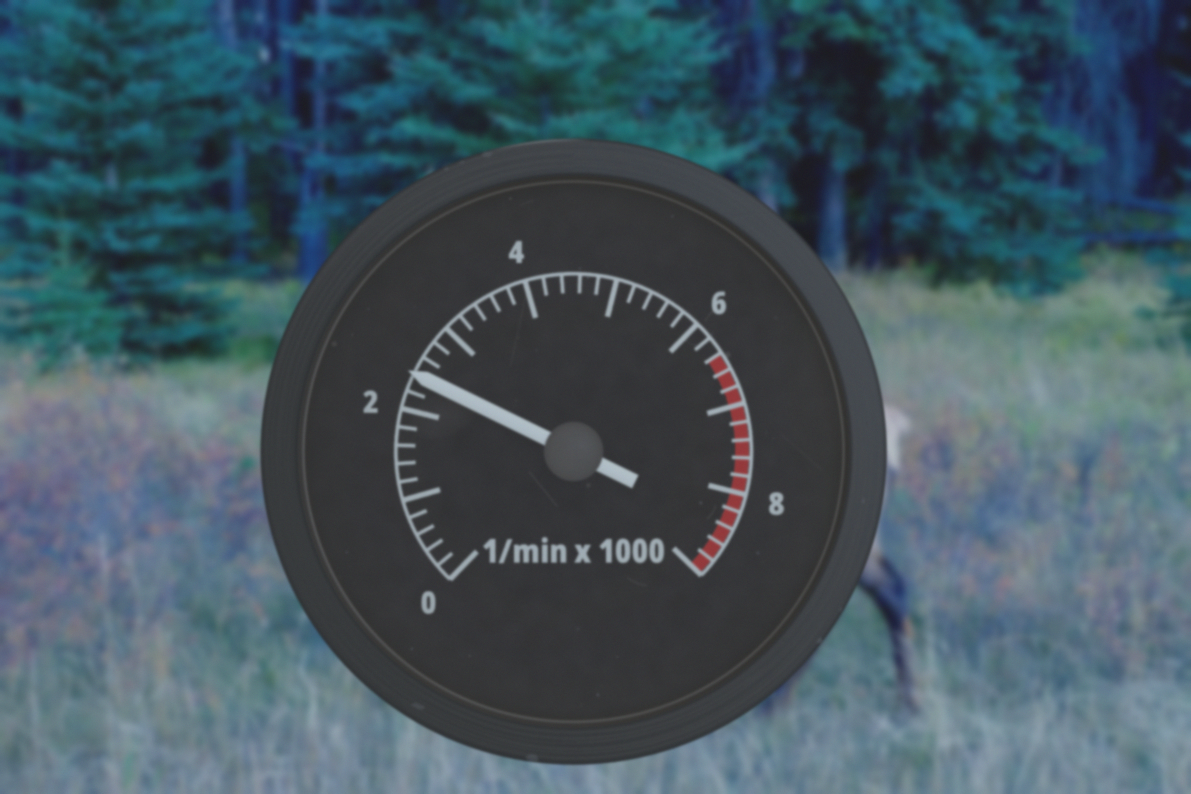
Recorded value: {"value": 2400, "unit": "rpm"}
